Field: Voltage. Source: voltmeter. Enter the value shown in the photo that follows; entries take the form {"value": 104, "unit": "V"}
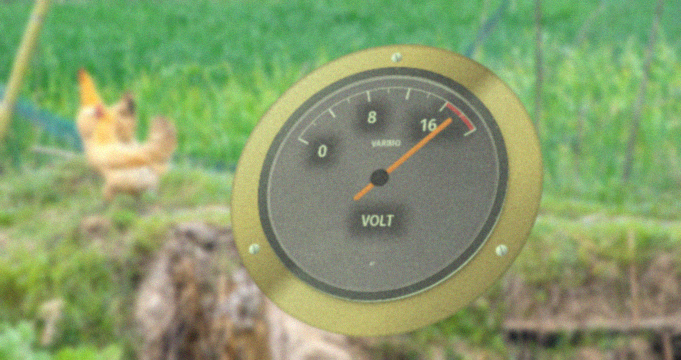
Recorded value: {"value": 18, "unit": "V"}
